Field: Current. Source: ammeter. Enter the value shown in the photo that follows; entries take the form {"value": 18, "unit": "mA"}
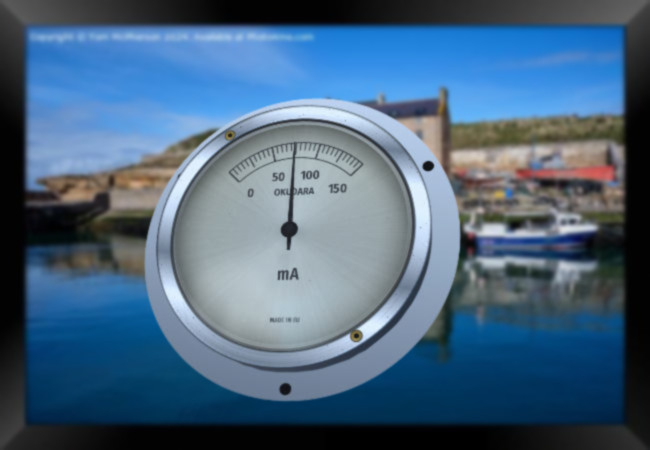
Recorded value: {"value": 75, "unit": "mA"}
